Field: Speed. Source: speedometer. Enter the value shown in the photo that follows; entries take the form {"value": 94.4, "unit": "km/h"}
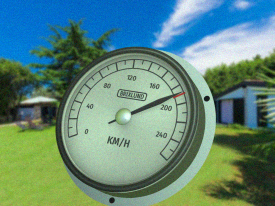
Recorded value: {"value": 190, "unit": "km/h"}
